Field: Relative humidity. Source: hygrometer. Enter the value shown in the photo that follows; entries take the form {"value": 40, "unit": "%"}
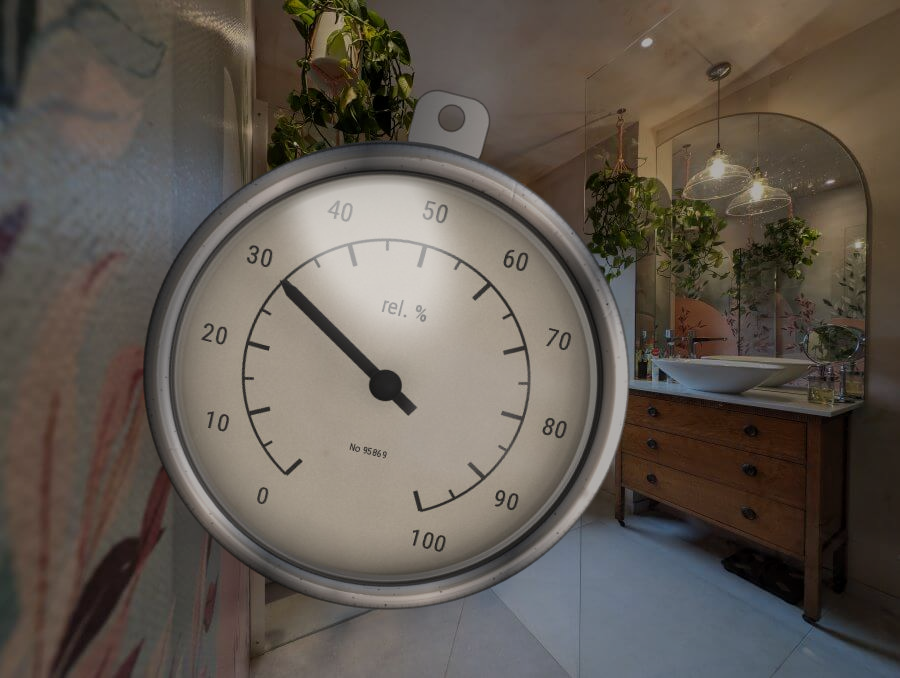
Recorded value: {"value": 30, "unit": "%"}
